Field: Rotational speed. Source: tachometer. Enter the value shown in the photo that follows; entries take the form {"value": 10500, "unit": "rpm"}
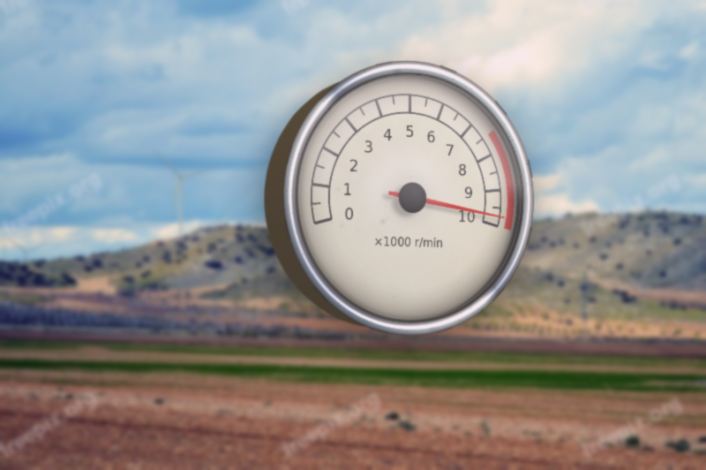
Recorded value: {"value": 9750, "unit": "rpm"}
